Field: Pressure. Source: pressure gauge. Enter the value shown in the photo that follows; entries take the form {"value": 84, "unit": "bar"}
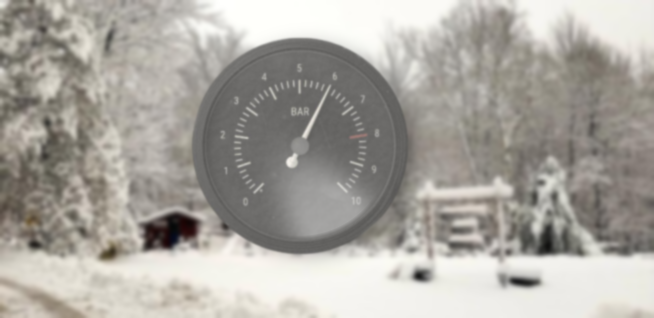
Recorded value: {"value": 6, "unit": "bar"}
